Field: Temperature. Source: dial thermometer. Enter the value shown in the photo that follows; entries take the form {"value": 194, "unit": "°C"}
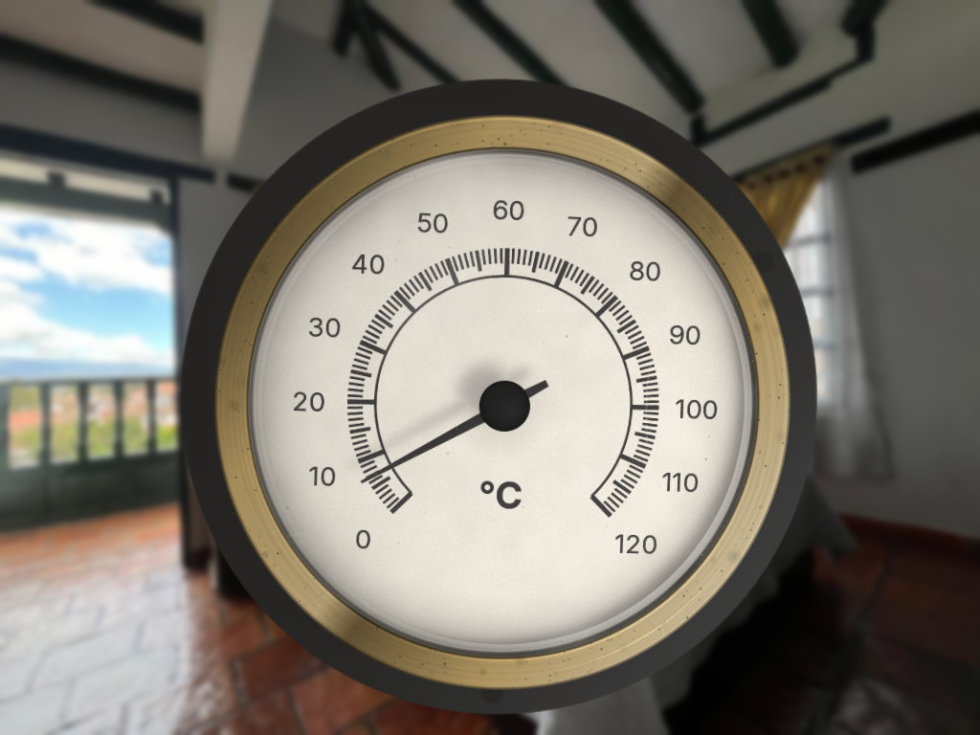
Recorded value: {"value": 7, "unit": "°C"}
